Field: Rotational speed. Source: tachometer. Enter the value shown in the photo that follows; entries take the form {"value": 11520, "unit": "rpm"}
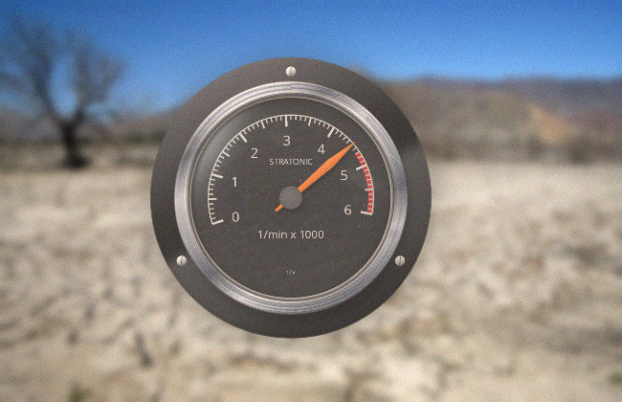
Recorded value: {"value": 4500, "unit": "rpm"}
